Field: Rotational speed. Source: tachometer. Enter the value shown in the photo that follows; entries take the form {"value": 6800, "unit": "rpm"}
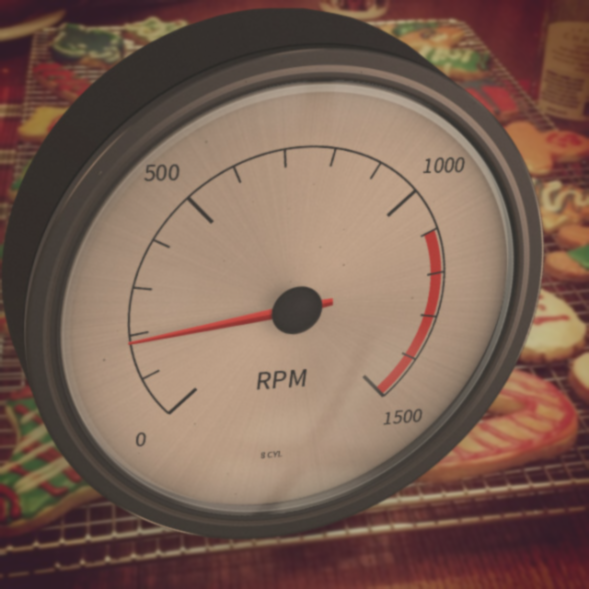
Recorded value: {"value": 200, "unit": "rpm"}
